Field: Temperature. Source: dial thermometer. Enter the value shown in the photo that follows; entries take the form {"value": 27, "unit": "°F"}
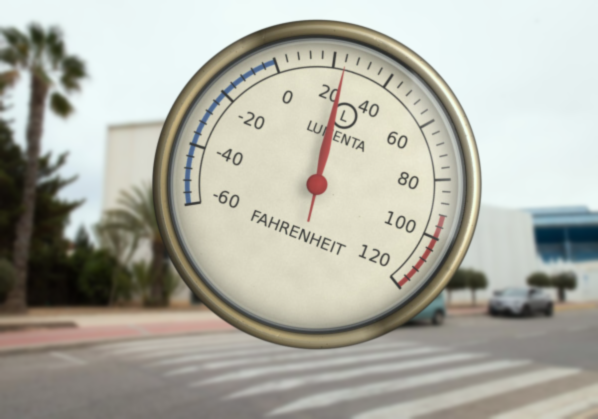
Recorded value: {"value": 24, "unit": "°F"}
